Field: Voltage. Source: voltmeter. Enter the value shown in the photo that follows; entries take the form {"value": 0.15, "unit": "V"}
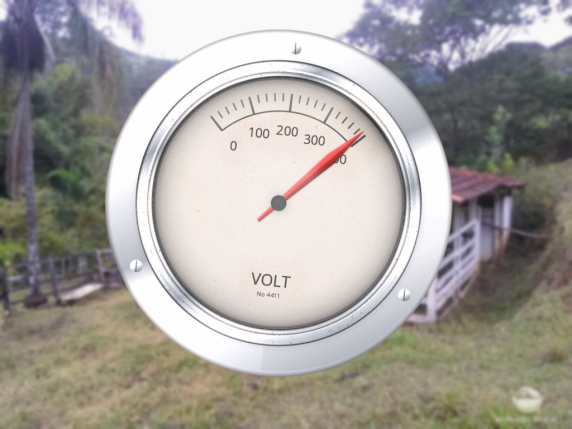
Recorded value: {"value": 390, "unit": "V"}
